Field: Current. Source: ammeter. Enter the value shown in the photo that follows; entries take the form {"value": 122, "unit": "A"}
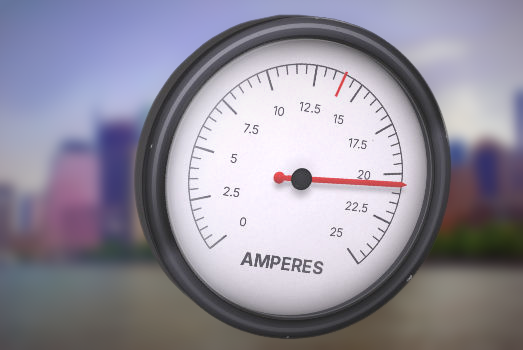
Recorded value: {"value": 20.5, "unit": "A"}
